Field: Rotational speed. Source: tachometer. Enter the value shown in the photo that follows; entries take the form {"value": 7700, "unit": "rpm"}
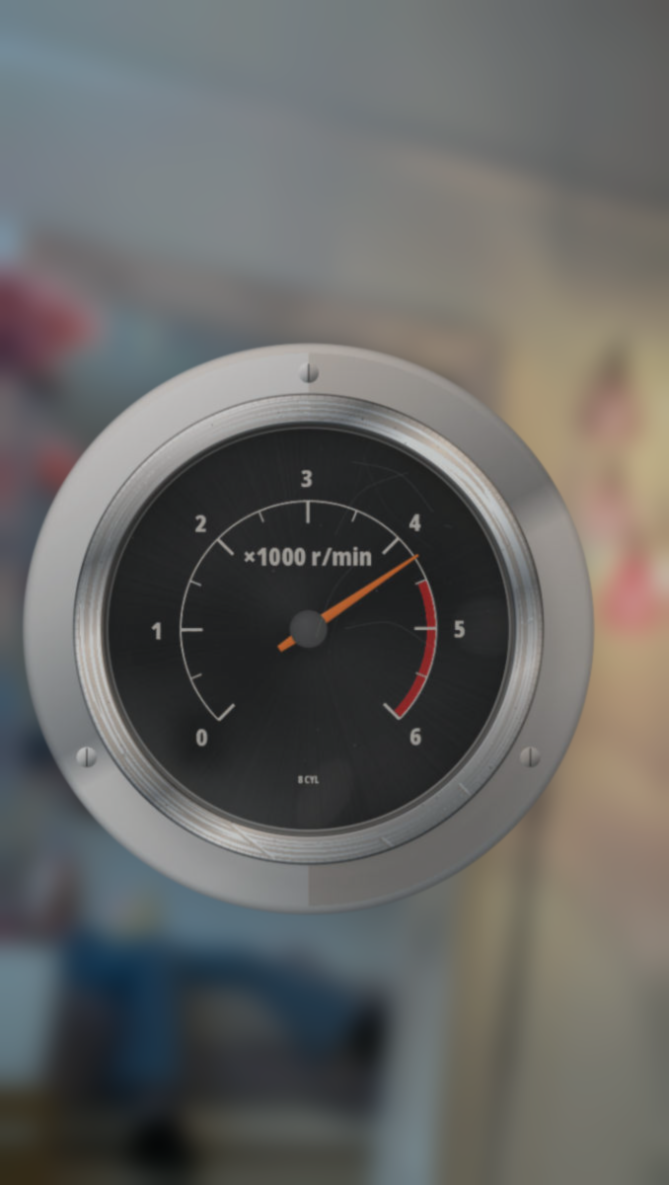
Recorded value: {"value": 4250, "unit": "rpm"}
